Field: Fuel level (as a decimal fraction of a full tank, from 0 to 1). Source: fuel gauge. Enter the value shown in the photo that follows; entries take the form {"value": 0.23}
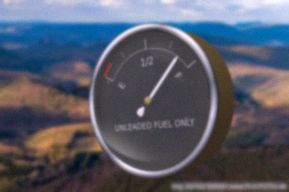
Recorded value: {"value": 0.875}
